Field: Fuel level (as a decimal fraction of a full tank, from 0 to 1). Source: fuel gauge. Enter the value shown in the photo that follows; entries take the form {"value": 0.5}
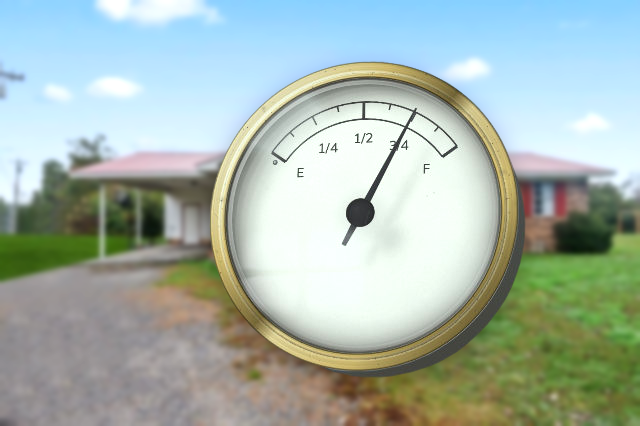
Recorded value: {"value": 0.75}
